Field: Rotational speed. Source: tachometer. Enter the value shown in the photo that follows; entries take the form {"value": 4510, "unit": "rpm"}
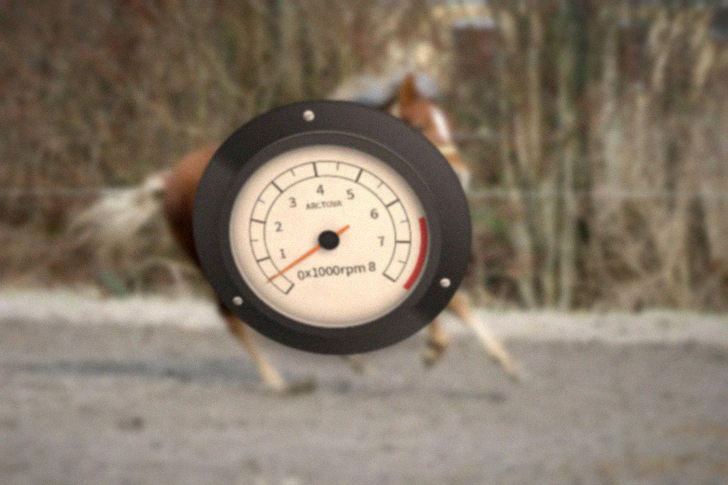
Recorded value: {"value": 500, "unit": "rpm"}
